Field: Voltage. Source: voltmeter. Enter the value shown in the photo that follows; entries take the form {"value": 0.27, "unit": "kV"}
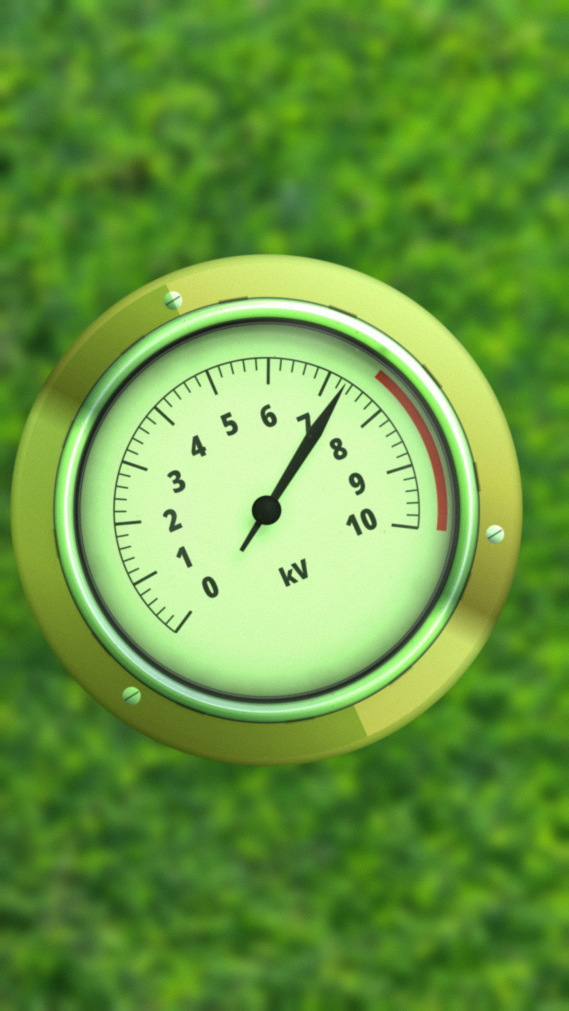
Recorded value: {"value": 7.3, "unit": "kV"}
